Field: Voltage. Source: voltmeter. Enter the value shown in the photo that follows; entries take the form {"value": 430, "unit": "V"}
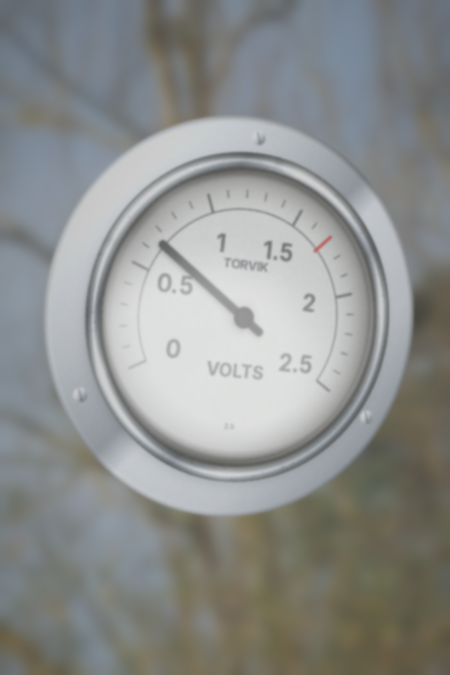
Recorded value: {"value": 0.65, "unit": "V"}
